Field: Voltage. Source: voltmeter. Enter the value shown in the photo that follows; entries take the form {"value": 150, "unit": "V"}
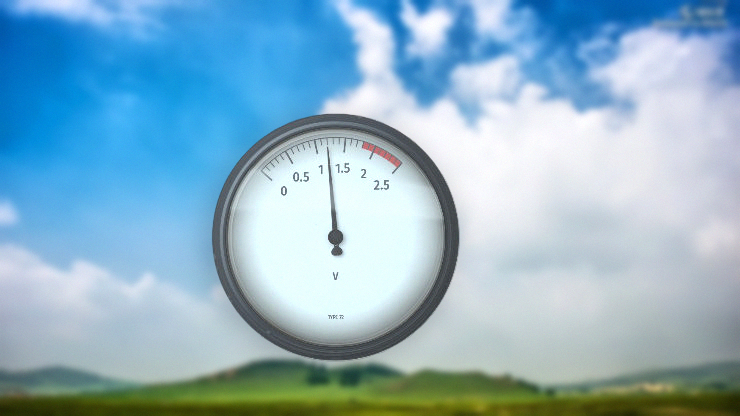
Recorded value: {"value": 1.2, "unit": "V"}
